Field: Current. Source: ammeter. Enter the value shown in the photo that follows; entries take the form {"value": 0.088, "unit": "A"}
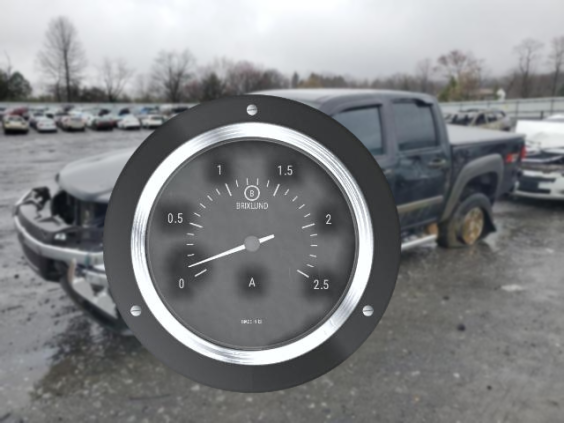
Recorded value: {"value": 0.1, "unit": "A"}
